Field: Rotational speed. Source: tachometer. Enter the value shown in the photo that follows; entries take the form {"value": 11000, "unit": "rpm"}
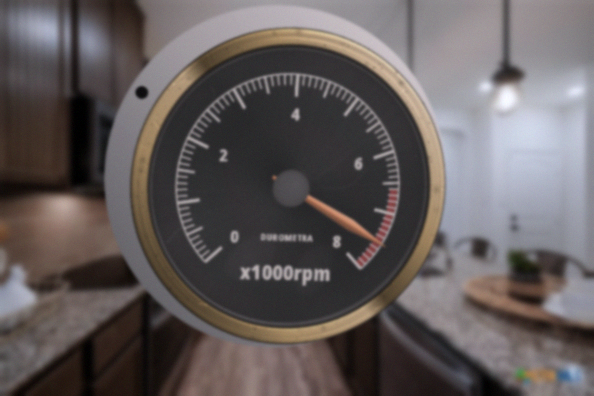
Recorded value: {"value": 7500, "unit": "rpm"}
